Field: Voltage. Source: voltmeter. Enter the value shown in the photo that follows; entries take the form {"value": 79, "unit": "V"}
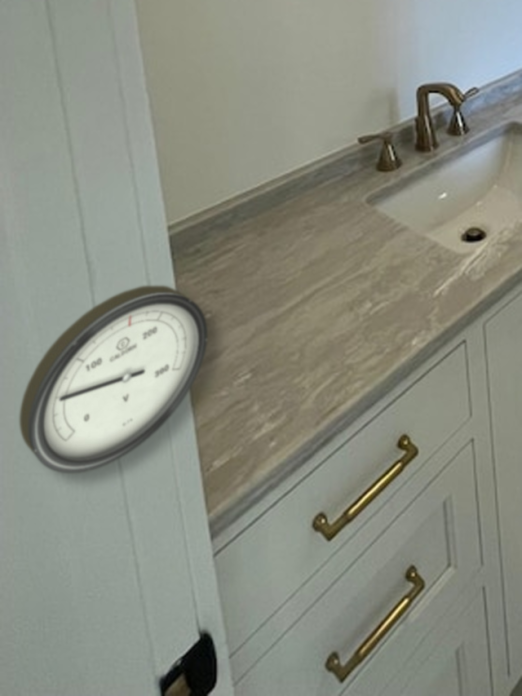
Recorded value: {"value": 60, "unit": "V"}
